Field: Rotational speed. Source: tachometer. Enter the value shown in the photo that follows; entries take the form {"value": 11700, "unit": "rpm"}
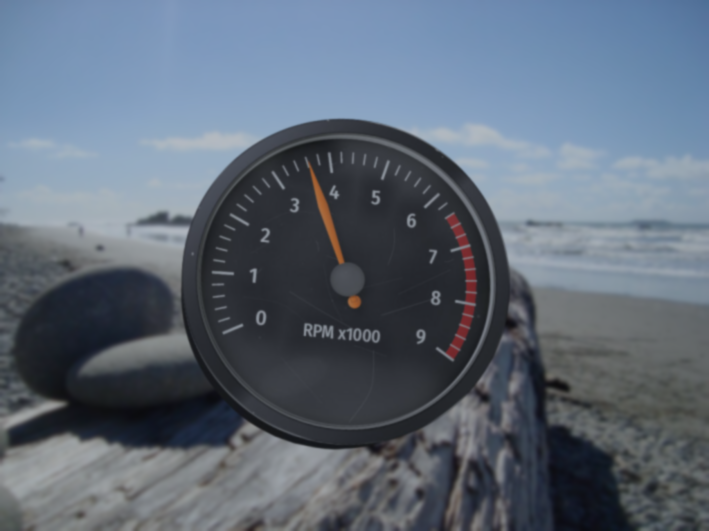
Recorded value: {"value": 3600, "unit": "rpm"}
